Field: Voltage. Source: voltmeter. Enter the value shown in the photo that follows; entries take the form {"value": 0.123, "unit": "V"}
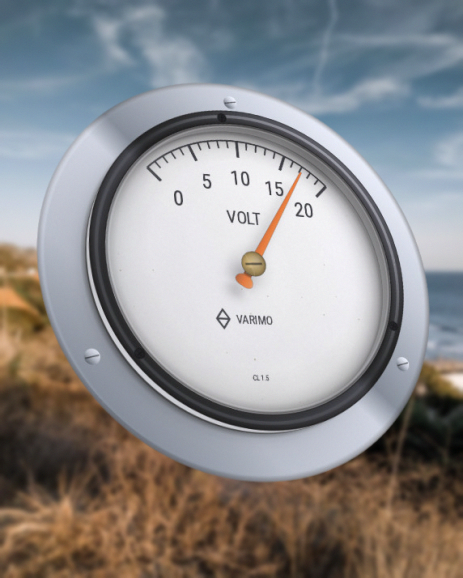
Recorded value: {"value": 17, "unit": "V"}
